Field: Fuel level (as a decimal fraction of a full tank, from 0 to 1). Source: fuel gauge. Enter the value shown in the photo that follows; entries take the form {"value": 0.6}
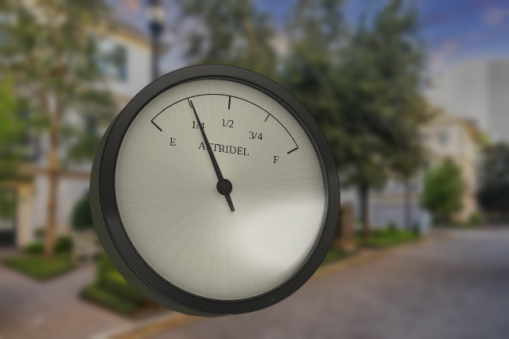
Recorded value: {"value": 0.25}
